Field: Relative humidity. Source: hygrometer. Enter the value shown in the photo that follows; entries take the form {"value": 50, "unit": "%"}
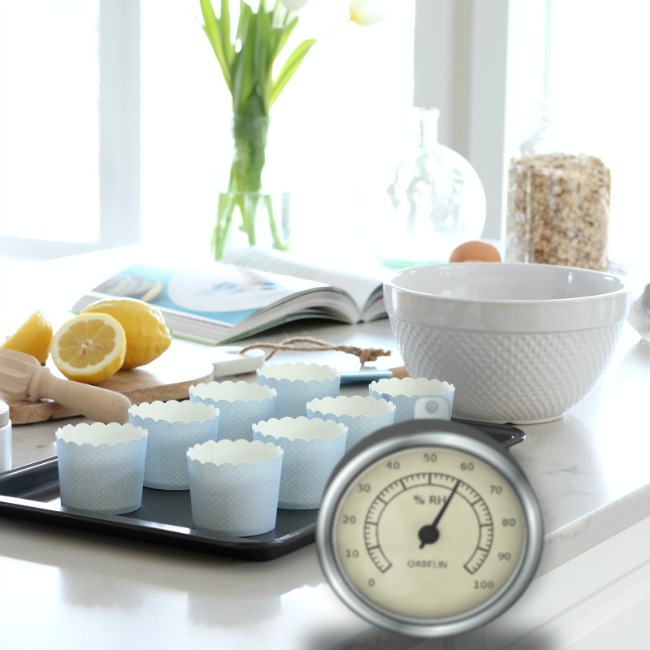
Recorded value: {"value": 60, "unit": "%"}
